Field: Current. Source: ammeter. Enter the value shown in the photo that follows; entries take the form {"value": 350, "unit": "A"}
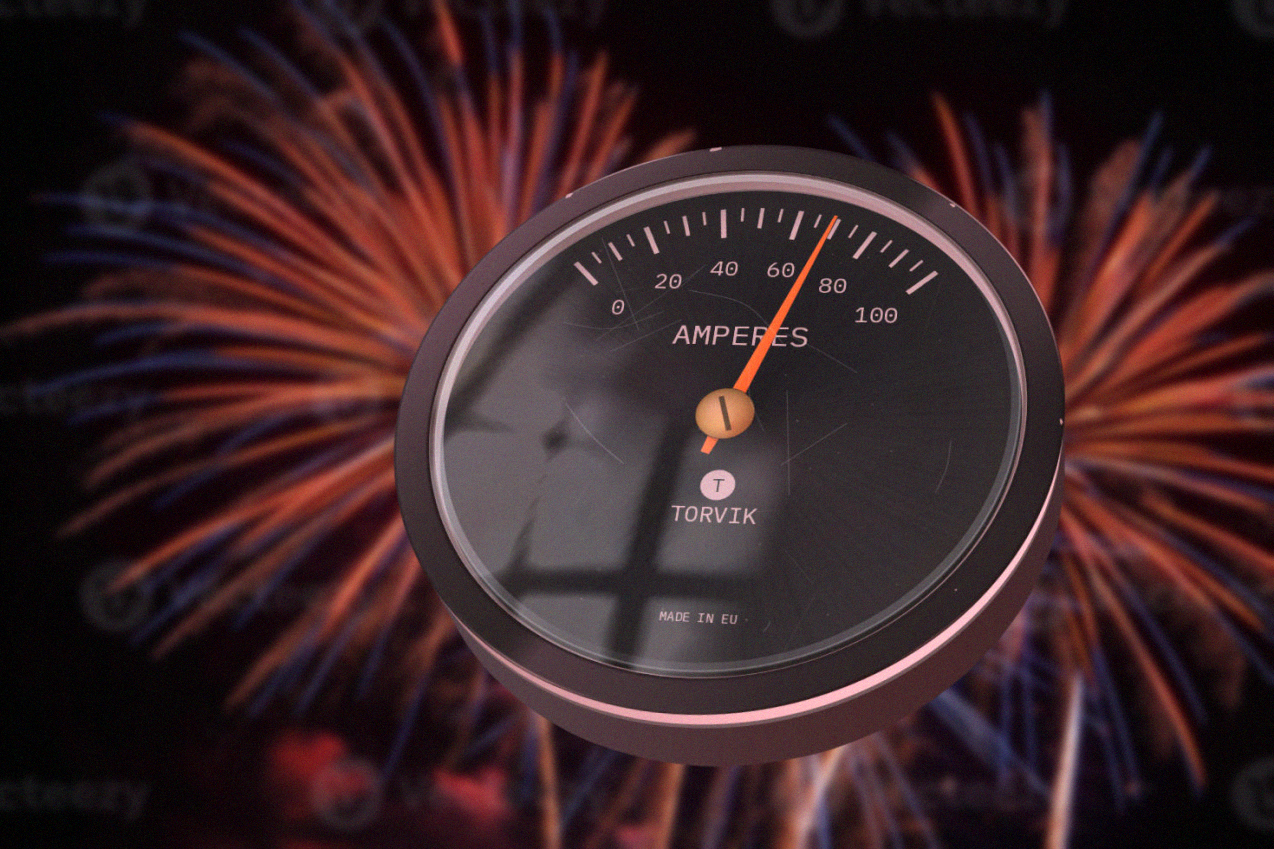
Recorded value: {"value": 70, "unit": "A"}
